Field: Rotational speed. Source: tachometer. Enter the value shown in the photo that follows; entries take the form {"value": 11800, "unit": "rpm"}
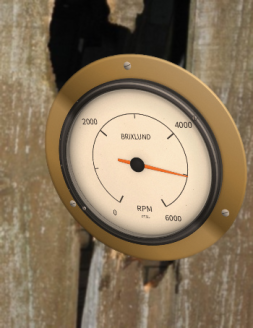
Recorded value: {"value": 5000, "unit": "rpm"}
